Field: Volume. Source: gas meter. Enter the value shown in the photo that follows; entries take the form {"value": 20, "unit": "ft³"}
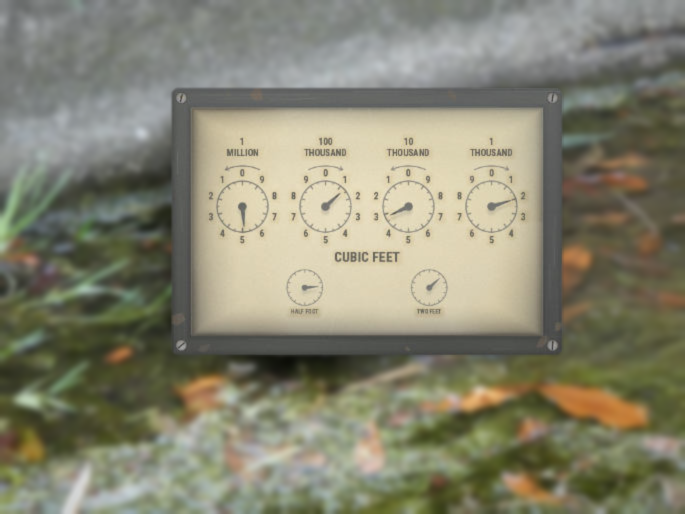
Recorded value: {"value": 513200, "unit": "ft³"}
